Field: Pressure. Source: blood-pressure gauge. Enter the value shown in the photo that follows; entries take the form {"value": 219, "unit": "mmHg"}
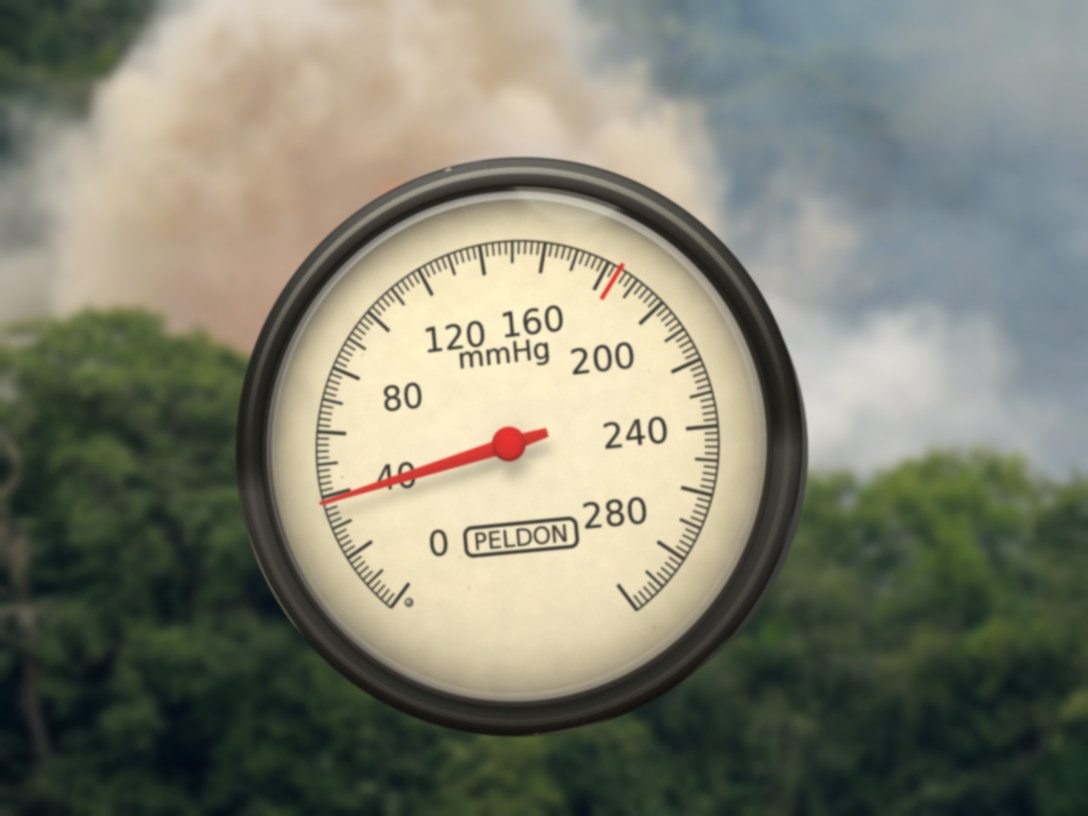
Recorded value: {"value": 38, "unit": "mmHg"}
